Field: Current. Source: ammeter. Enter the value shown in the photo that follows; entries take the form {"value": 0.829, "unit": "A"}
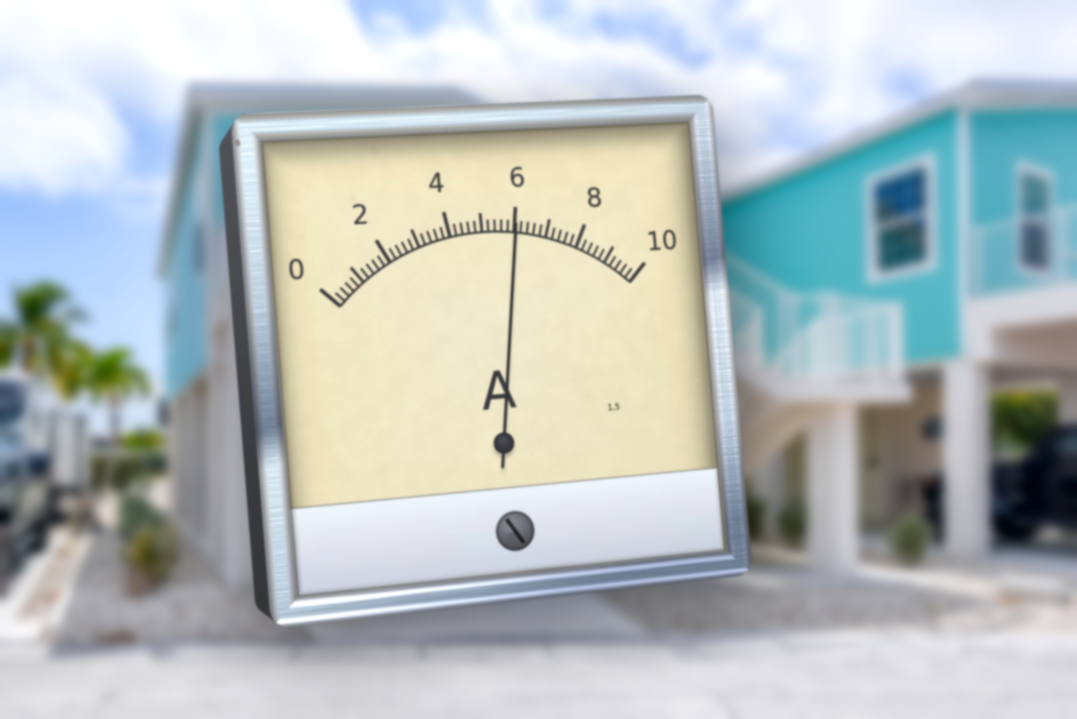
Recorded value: {"value": 6, "unit": "A"}
